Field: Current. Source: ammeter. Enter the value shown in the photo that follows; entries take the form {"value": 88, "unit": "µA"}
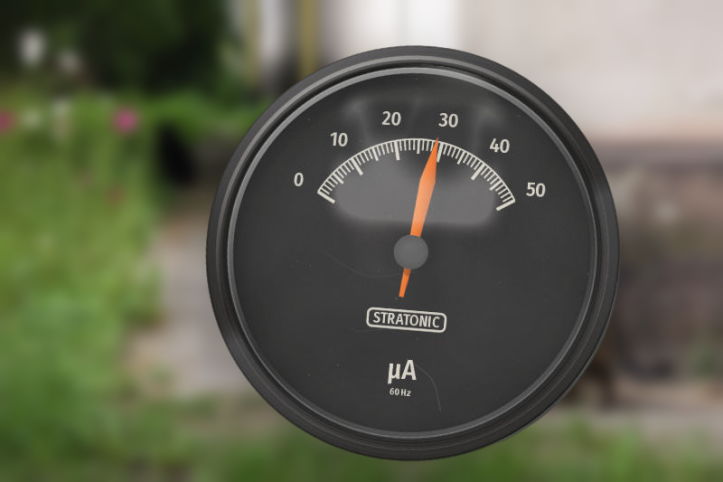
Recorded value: {"value": 29, "unit": "µA"}
